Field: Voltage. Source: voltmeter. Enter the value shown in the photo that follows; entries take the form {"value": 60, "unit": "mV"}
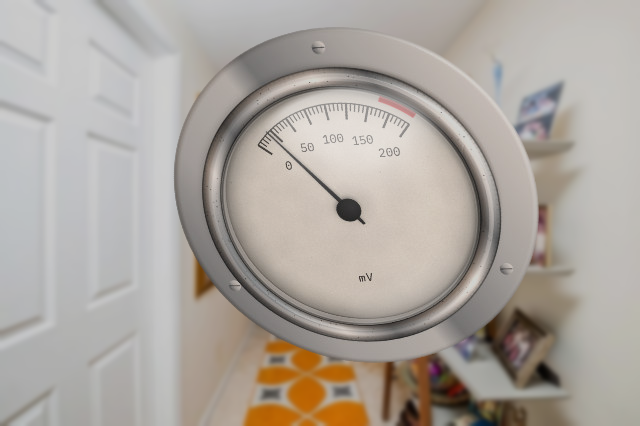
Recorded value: {"value": 25, "unit": "mV"}
